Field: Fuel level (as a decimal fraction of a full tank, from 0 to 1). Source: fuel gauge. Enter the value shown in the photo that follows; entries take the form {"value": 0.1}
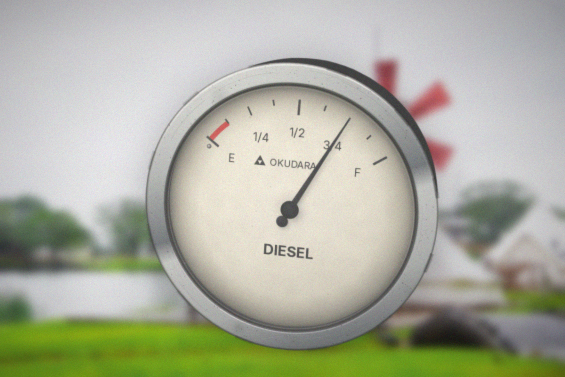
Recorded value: {"value": 0.75}
